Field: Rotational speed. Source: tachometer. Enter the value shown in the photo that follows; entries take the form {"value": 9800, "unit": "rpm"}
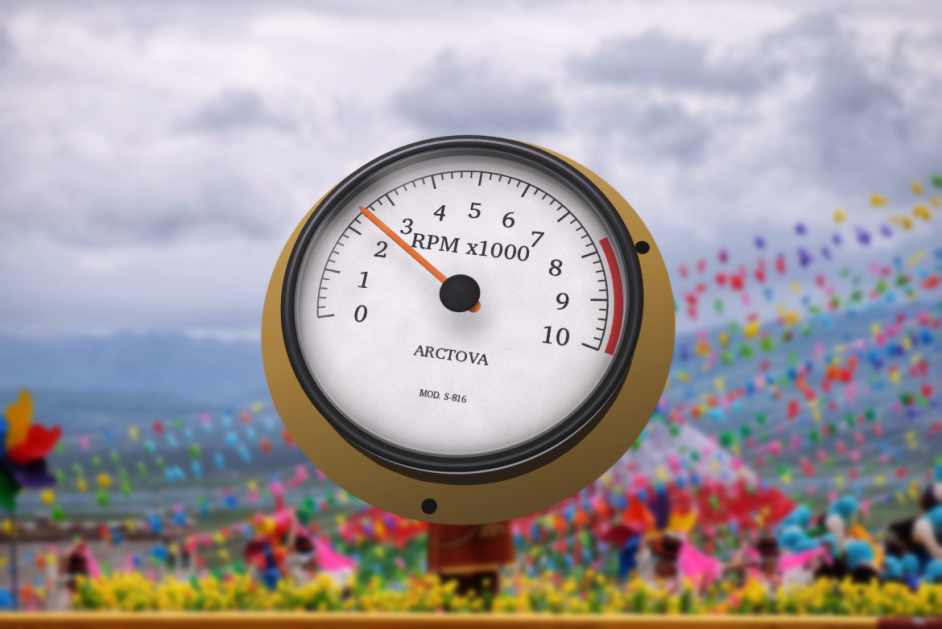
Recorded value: {"value": 2400, "unit": "rpm"}
